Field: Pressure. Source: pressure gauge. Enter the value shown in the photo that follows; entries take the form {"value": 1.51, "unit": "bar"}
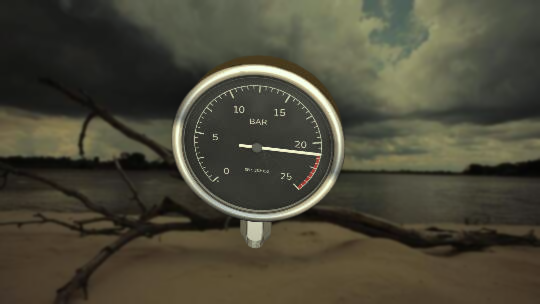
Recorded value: {"value": 21, "unit": "bar"}
